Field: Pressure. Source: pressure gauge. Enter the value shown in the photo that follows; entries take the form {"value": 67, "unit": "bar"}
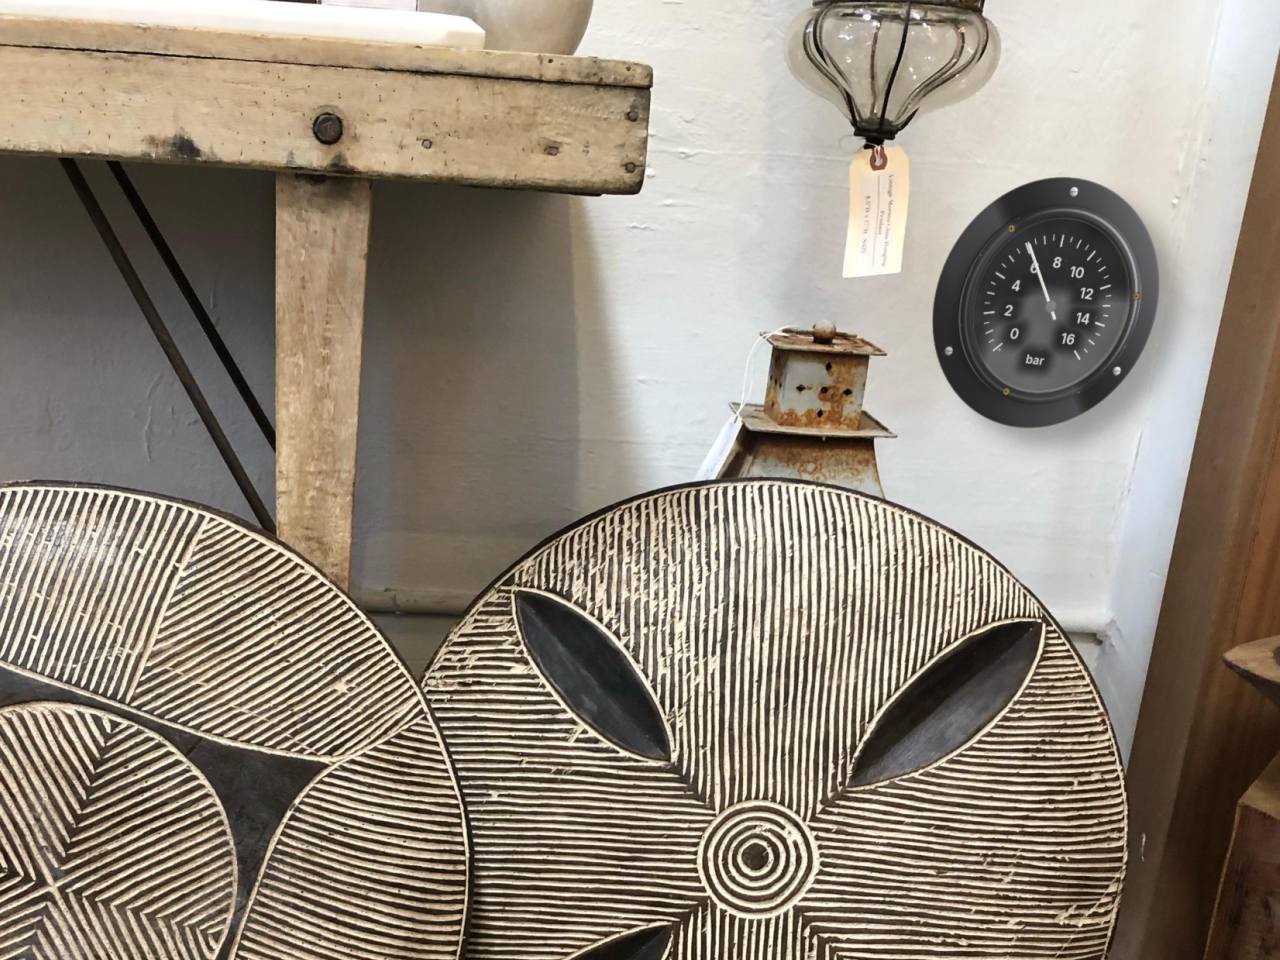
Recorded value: {"value": 6, "unit": "bar"}
